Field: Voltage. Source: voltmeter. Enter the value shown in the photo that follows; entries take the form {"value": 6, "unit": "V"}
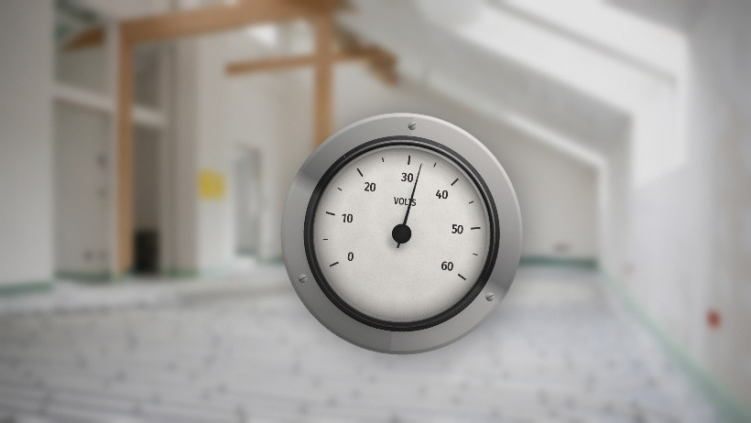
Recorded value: {"value": 32.5, "unit": "V"}
